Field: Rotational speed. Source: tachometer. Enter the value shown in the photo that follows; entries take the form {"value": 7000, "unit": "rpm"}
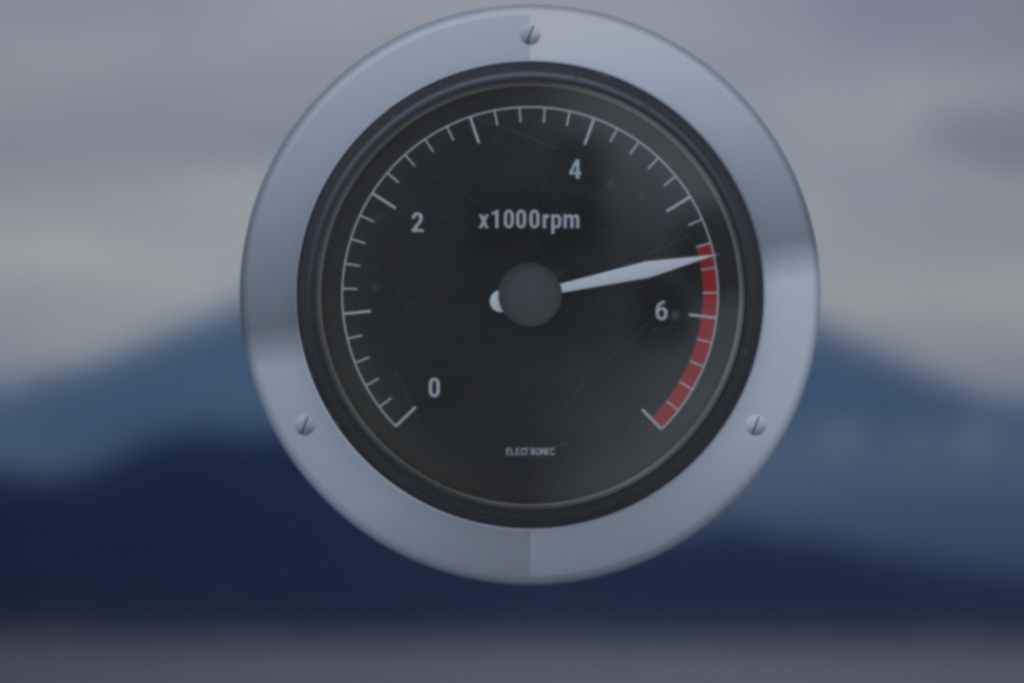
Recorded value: {"value": 5500, "unit": "rpm"}
